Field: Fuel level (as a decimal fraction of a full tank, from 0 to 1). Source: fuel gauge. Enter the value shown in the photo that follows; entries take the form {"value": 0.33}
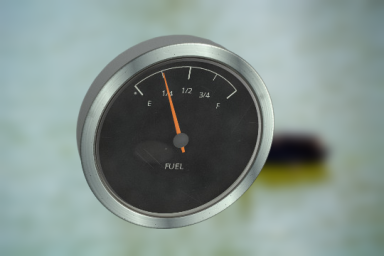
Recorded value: {"value": 0.25}
